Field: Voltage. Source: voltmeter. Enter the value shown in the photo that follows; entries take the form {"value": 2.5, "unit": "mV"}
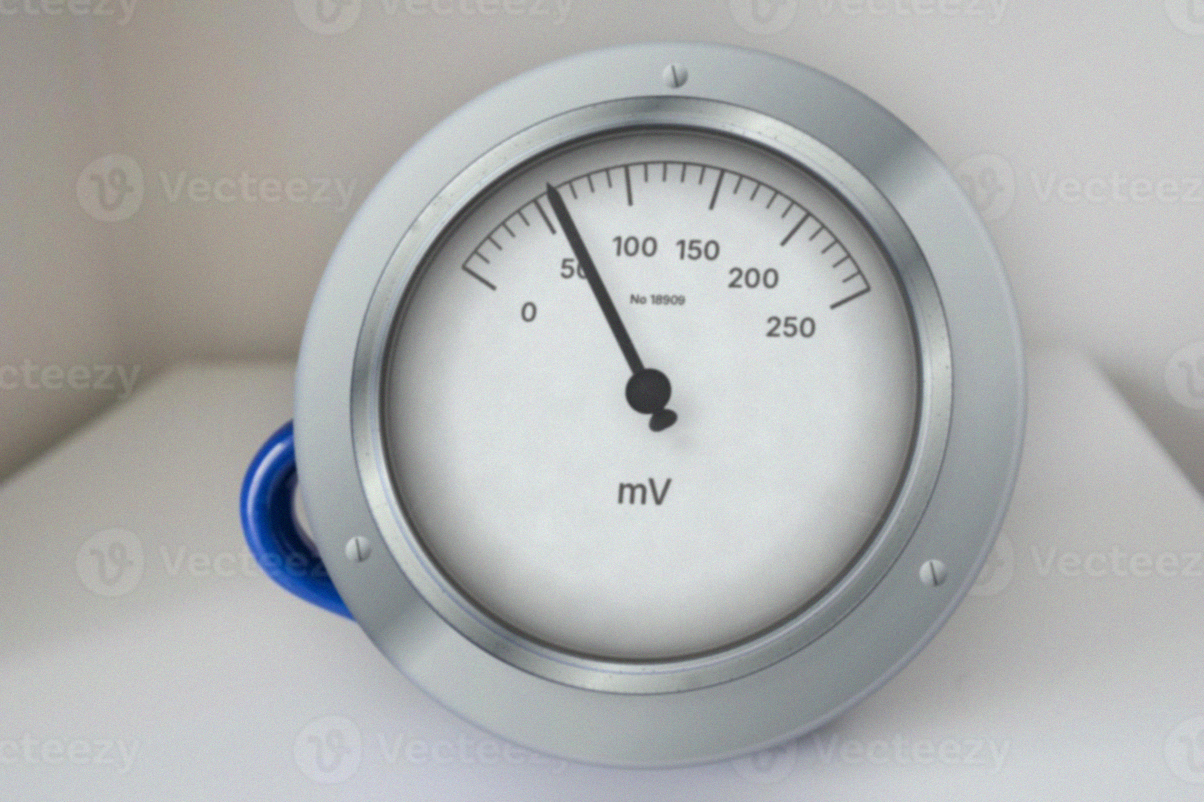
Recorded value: {"value": 60, "unit": "mV"}
